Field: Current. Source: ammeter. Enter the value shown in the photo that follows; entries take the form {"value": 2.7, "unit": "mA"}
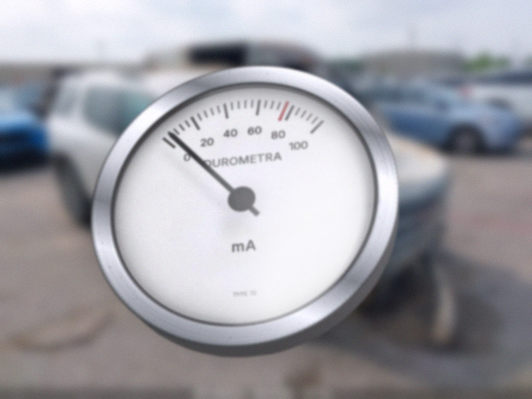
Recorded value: {"value": 4, "unit": "mA"}
